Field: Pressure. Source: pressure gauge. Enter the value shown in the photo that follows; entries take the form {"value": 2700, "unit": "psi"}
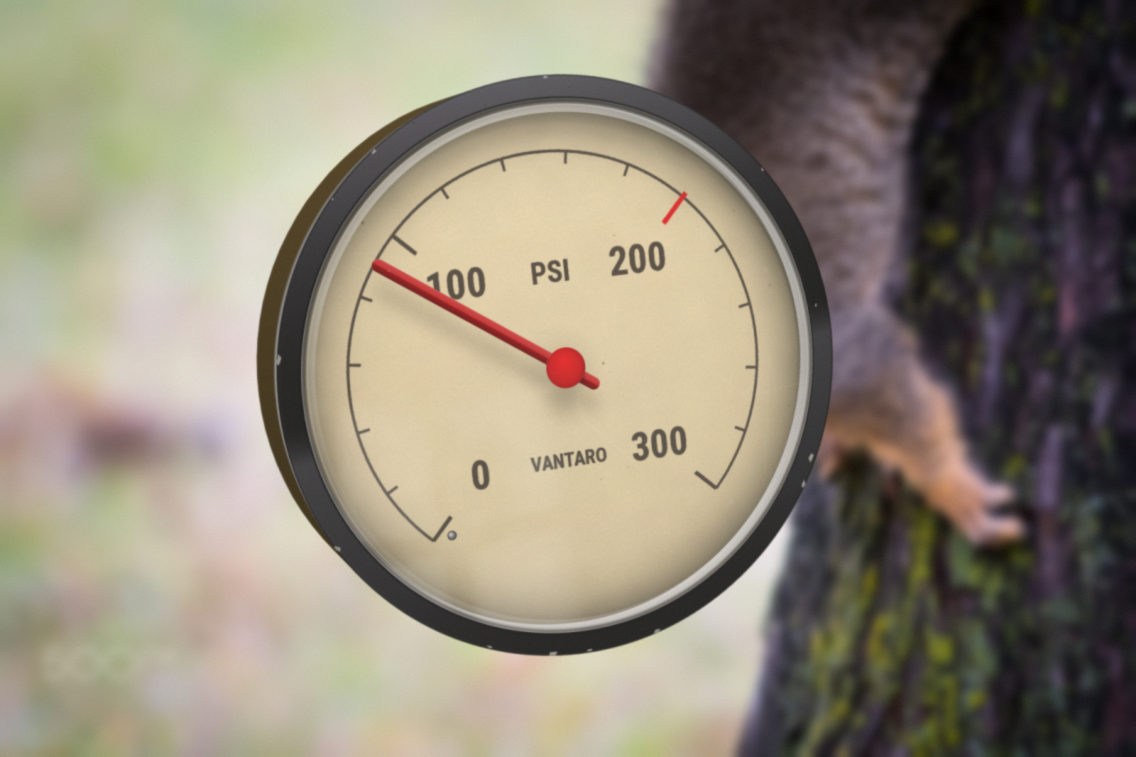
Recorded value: {"value": 90, "unit": "psi"}
